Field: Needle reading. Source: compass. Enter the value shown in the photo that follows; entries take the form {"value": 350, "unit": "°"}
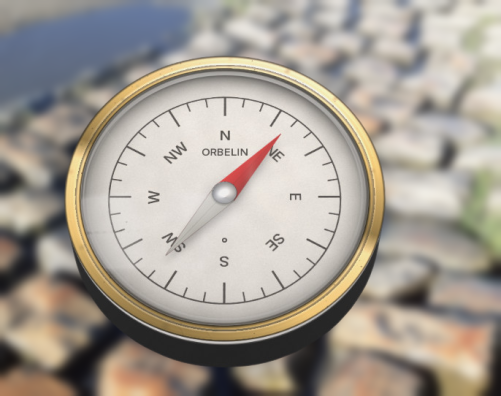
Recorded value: {"value": 40, "unit": "°"}
